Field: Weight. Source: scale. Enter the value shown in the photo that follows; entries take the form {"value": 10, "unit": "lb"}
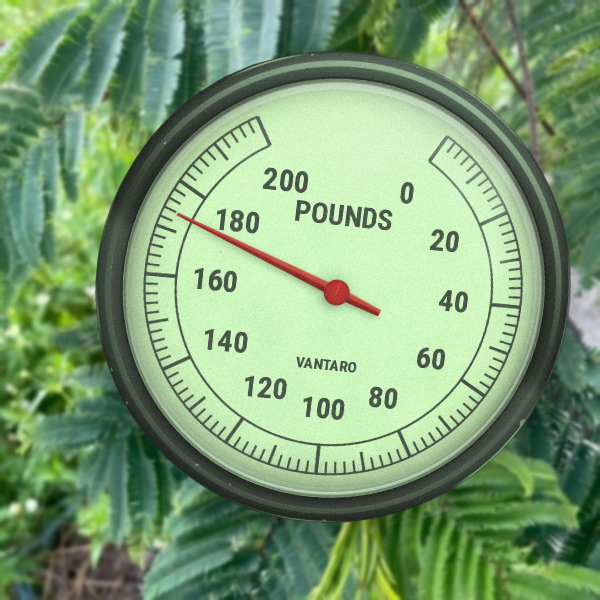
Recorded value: {"value": 174, "unit": "lb"}
